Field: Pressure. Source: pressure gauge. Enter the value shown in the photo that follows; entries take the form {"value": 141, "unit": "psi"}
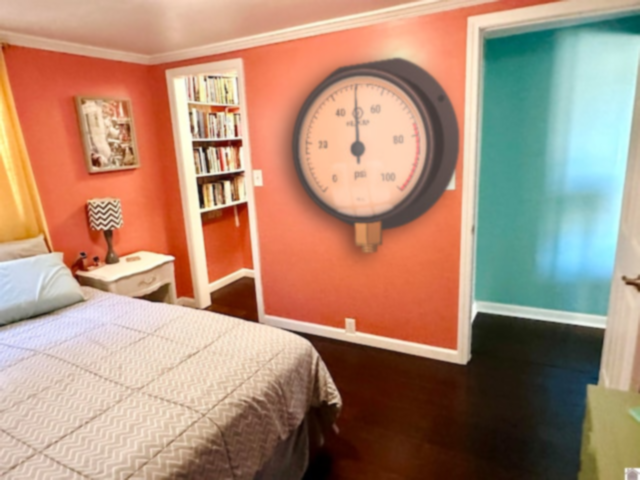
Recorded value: {"value": 50, "unit": "psi"}
